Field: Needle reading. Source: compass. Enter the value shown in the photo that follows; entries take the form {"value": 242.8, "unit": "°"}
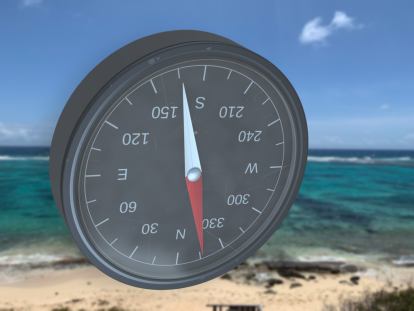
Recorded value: {"value": 345, "unit": "°"}
